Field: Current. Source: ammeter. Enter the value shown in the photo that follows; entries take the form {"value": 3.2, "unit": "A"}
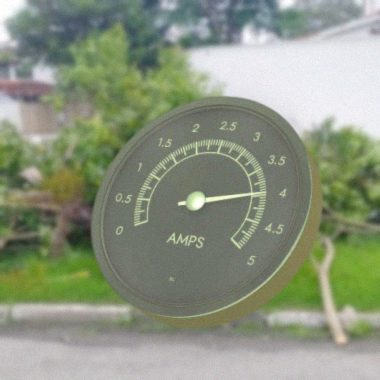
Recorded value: {"value": 4, "unit": "A"}
